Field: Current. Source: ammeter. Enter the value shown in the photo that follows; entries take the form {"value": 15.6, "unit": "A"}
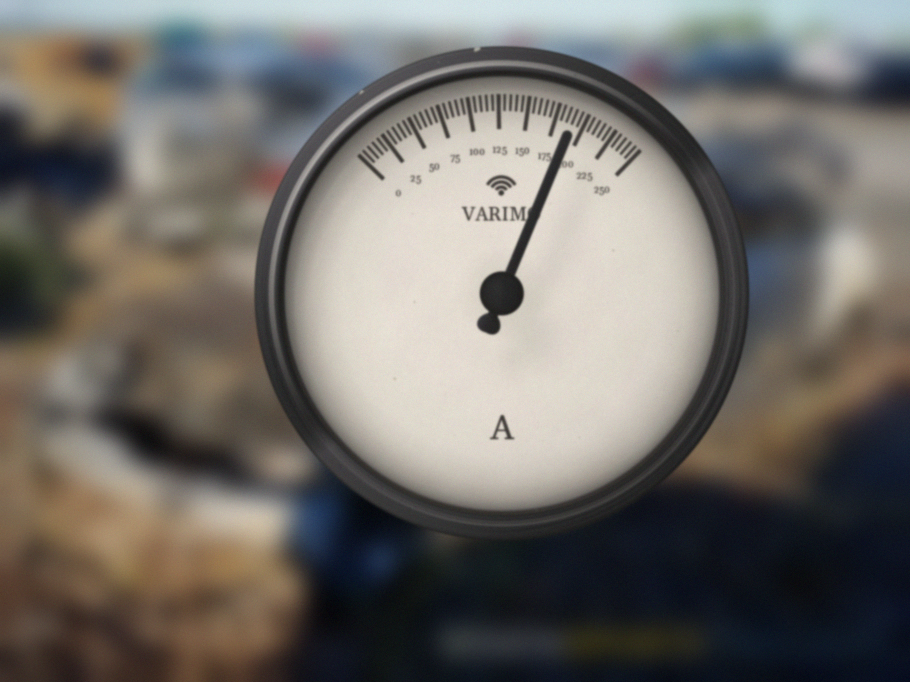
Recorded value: {"value": 190, "unit": "A"}
